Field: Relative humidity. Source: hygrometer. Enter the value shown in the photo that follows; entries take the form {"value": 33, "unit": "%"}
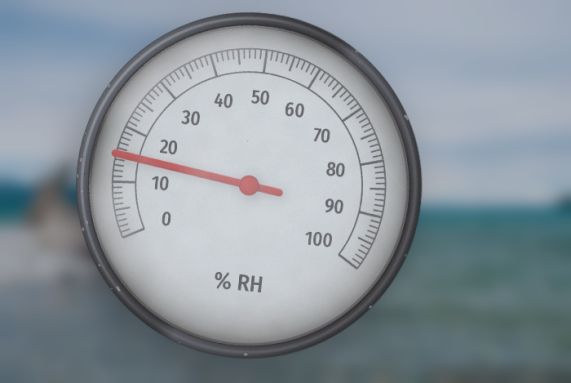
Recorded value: {"value": 15, "unit": "%"}
